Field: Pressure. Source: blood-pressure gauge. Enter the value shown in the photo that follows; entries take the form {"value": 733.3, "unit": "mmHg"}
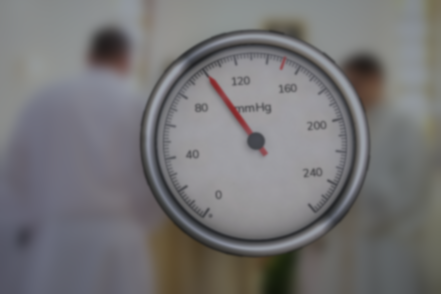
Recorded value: {"value": 100, "unit": "mmHg"}
